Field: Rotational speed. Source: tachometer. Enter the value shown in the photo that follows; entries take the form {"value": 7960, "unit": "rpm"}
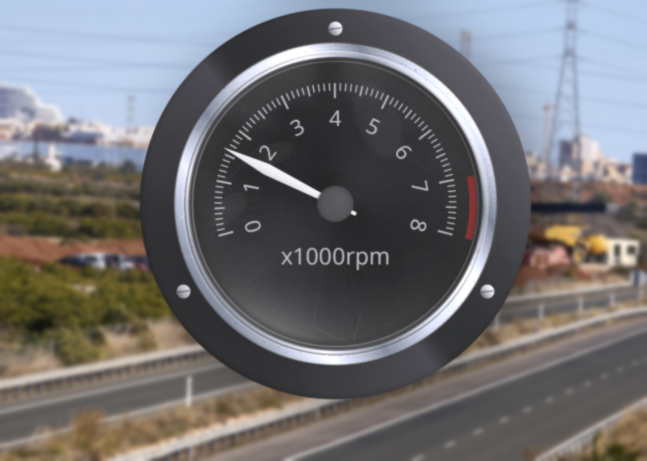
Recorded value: {"value": 1600, "unit": "rpm"}
